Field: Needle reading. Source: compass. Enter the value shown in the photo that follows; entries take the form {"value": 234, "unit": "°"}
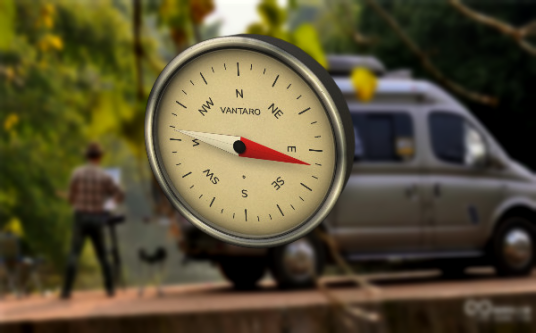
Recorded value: {"value": 100, "unit": "°"}
